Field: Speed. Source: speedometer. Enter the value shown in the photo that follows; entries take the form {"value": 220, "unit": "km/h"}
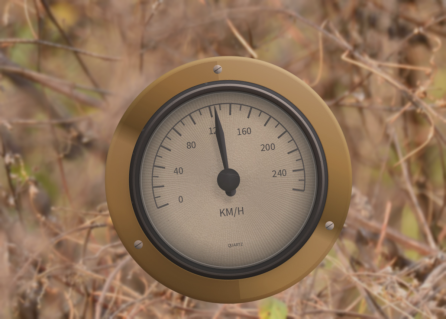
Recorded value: {"value": 125, "unit": "km/h"}
